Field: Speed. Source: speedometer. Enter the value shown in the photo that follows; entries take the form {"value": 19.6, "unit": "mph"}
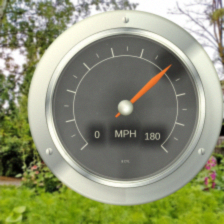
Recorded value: {"value": 120, "unit": "mph"}
